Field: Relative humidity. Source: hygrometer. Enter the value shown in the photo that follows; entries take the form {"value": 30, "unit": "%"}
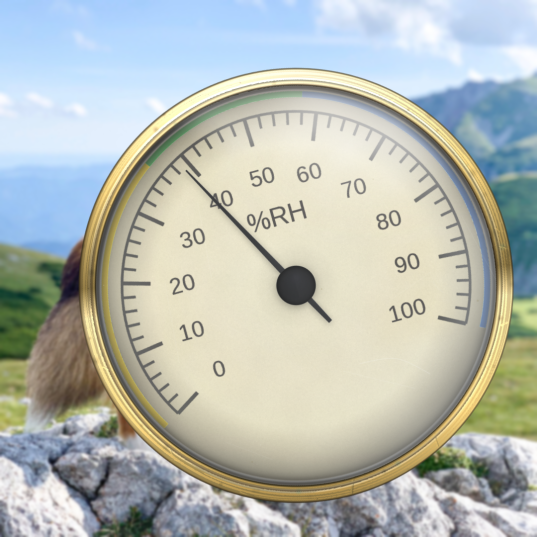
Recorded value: {"value": 39, "unit": "%"}
